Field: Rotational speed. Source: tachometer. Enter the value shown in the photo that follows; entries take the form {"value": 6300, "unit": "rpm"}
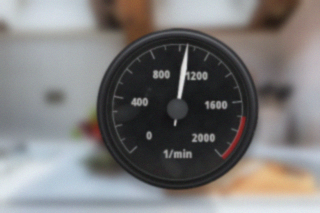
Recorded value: {"value": 1050, "unit": "rpm"}
